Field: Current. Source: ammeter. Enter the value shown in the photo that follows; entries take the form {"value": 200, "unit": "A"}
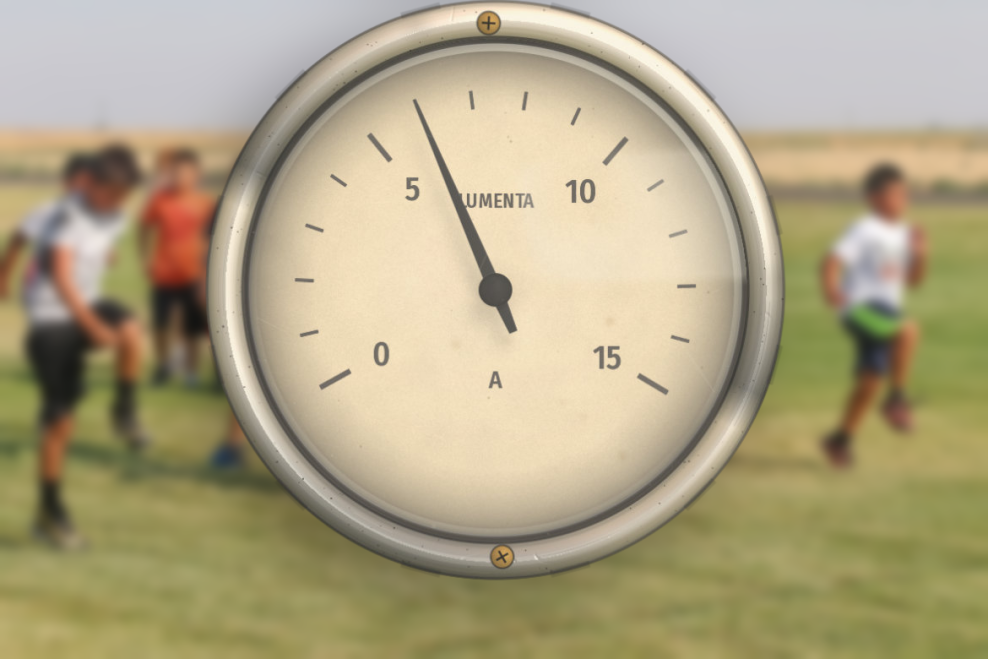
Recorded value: {"value": 6, "unit": "A"}
